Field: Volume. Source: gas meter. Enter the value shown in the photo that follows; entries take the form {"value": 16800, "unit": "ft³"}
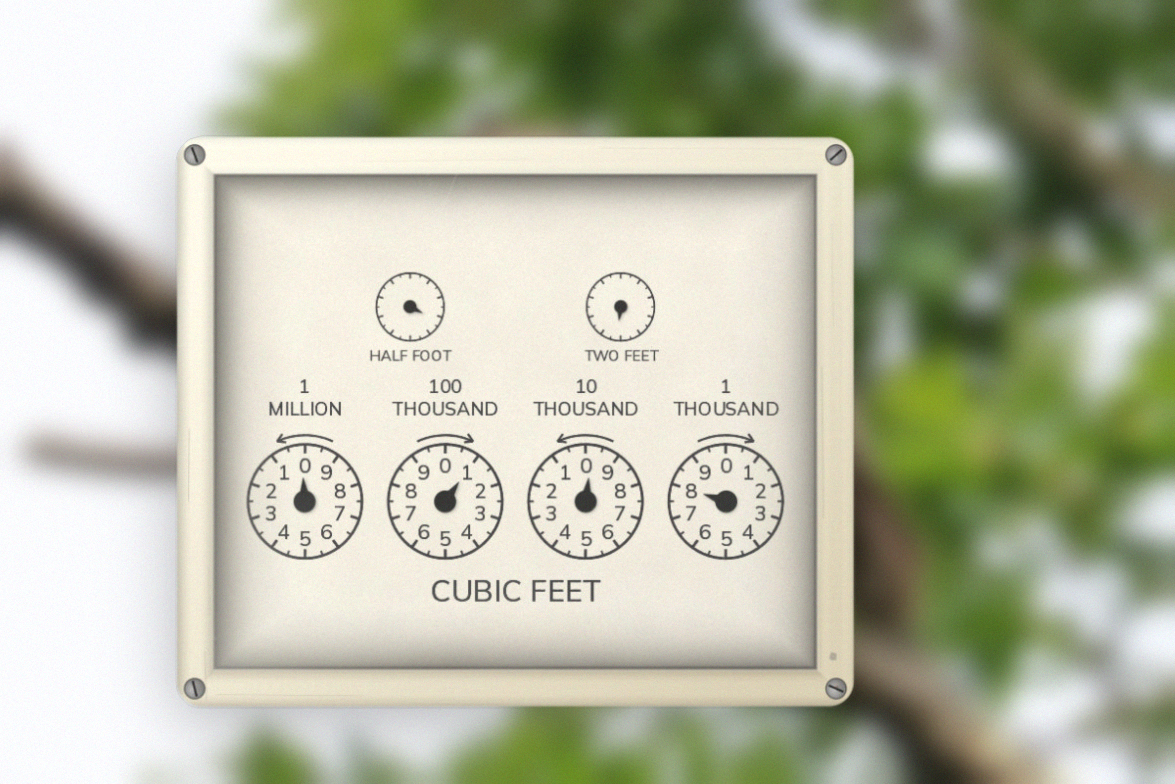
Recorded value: {"value": 9800, "unit": "ft³"}
